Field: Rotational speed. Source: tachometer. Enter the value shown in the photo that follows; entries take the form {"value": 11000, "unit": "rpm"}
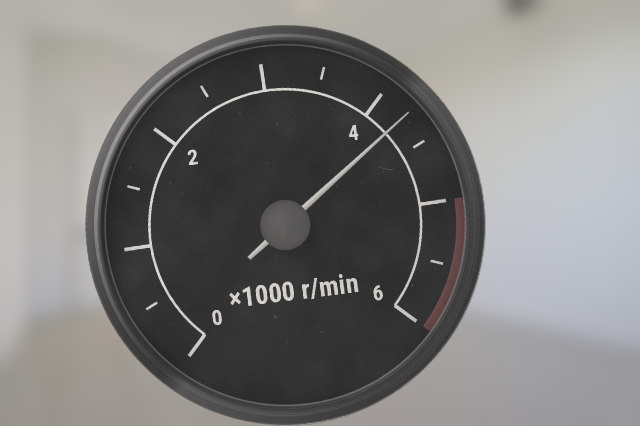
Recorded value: {"value": 4250, "unit": "rpm"}
